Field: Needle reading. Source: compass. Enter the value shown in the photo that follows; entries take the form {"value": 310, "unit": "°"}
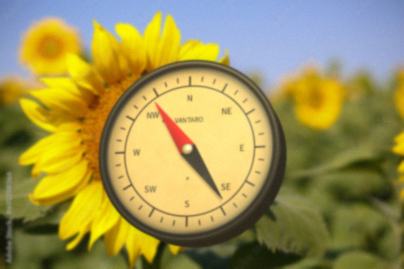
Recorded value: {"value": 325, "unit": "°"}
